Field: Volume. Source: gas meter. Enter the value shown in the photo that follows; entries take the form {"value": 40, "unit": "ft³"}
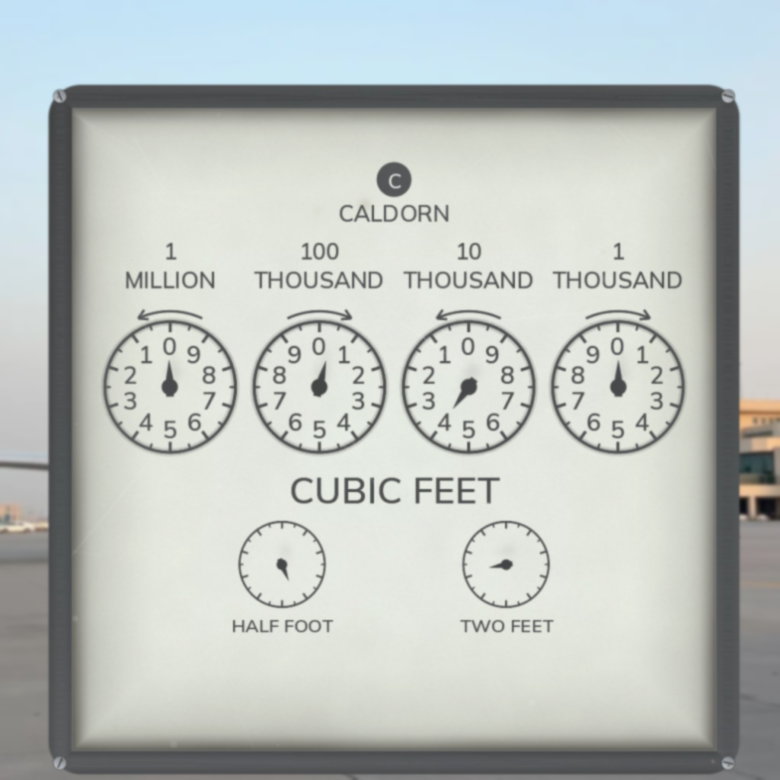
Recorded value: {"value": 4000, "unit": "ft³"}
